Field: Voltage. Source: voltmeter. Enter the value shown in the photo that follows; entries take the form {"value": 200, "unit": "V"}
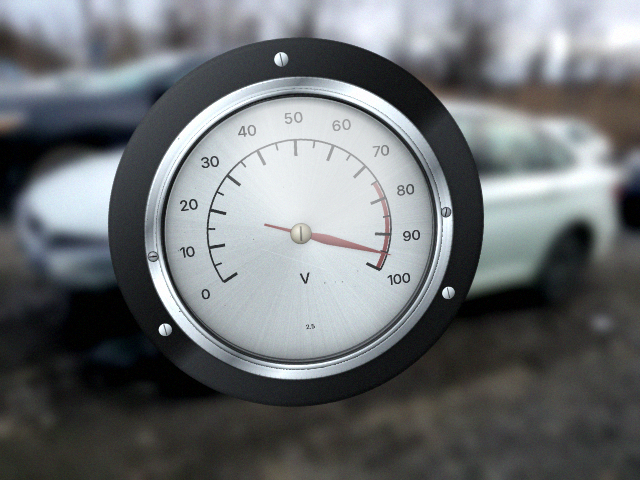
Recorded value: {"value": 95, "unit": "V"}
